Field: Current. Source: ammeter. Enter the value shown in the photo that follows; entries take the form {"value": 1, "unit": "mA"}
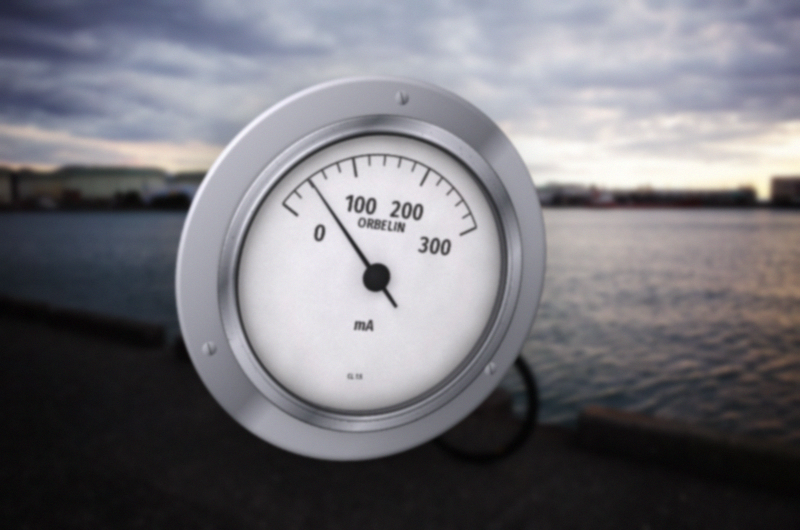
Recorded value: {"value": 40, "unit": "mA"}
